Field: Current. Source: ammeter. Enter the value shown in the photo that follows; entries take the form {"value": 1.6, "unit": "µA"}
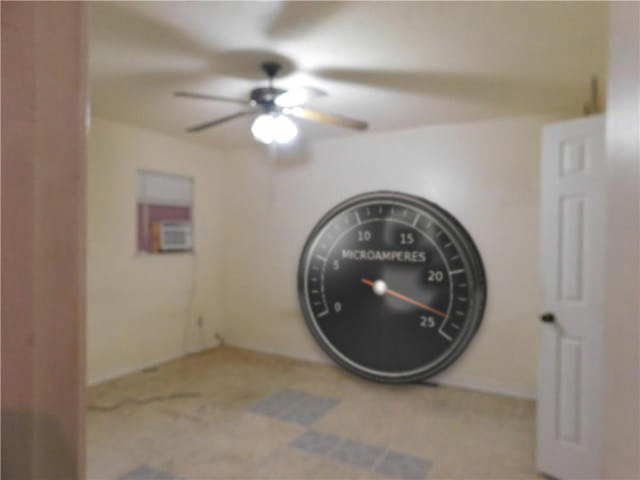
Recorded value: {"value": 23.5, "unit": "µA"}
